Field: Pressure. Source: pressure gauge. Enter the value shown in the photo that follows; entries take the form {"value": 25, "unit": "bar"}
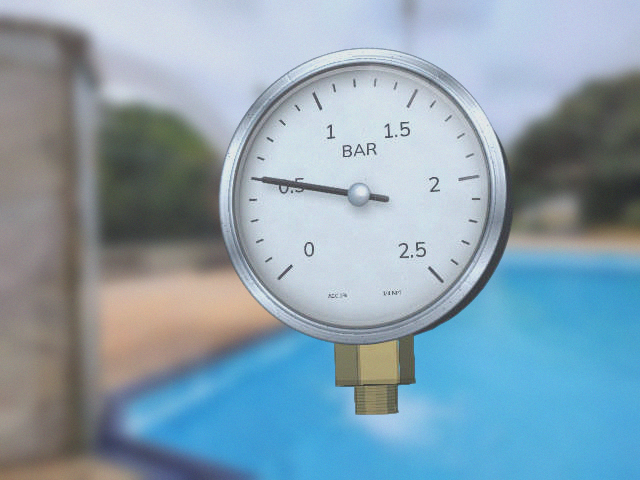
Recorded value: {"value": 0.5, "unit": "bar"}
